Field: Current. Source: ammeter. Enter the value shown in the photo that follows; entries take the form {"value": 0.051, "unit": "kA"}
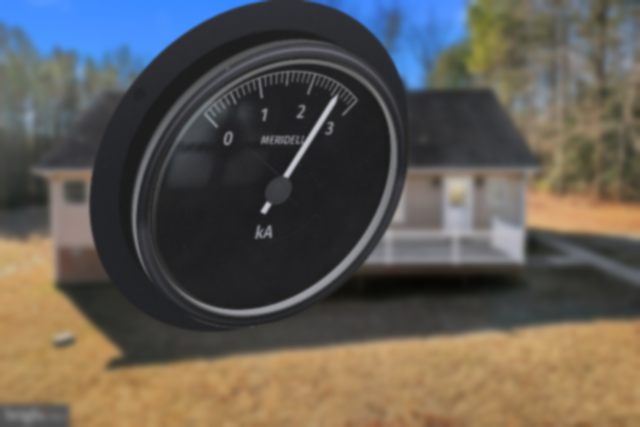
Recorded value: {"value": 2.5, "unit": "kA"}
